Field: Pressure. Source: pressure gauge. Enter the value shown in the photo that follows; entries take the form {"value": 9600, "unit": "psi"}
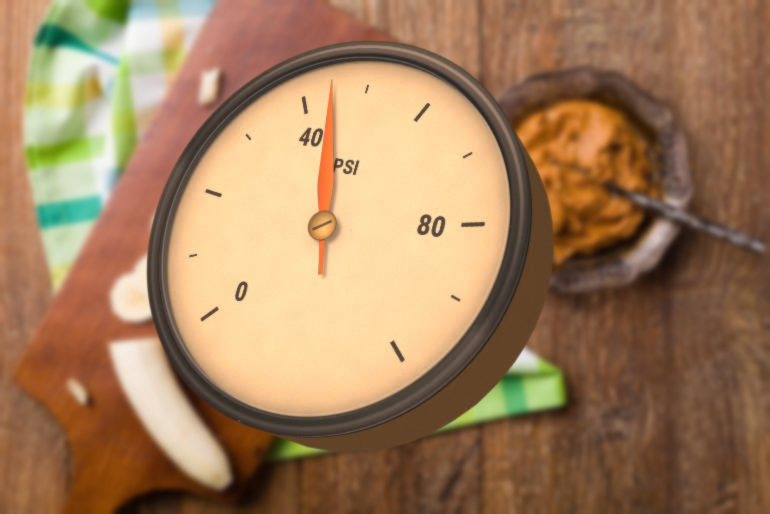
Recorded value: {"value": 45, "unit": "psi"}
